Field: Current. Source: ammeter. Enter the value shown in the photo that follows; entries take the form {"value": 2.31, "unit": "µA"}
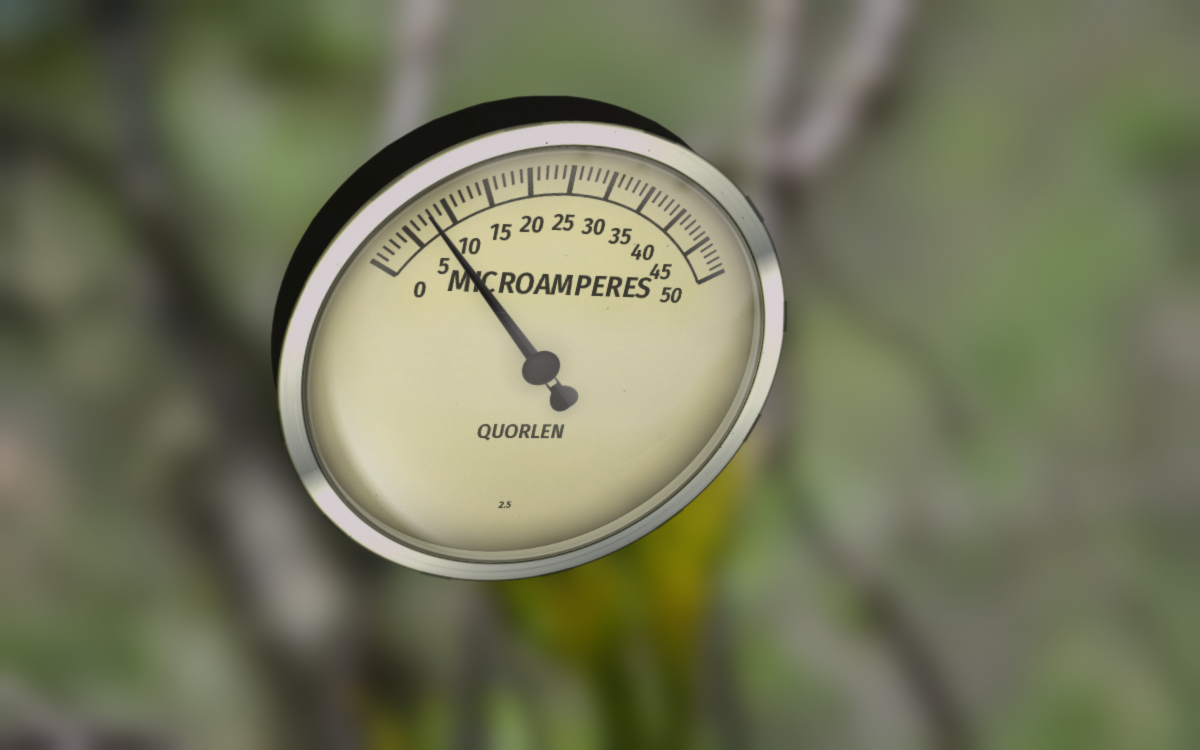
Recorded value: {"value": 8, "unit": "µA"}
